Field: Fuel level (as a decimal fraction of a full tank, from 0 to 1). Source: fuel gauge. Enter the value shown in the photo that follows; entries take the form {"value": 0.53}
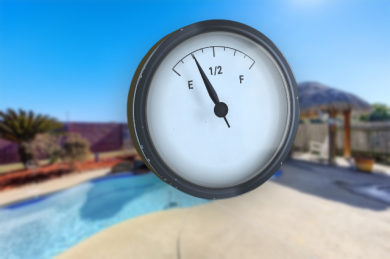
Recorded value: {"value": 0.25}
